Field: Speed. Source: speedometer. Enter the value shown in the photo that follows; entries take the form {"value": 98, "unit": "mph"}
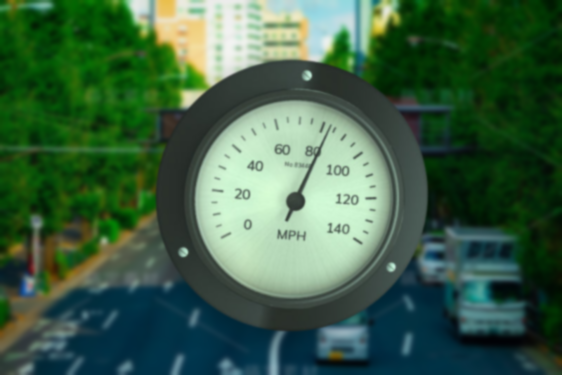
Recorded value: {"value": 82.5, "unit": "mph"}
